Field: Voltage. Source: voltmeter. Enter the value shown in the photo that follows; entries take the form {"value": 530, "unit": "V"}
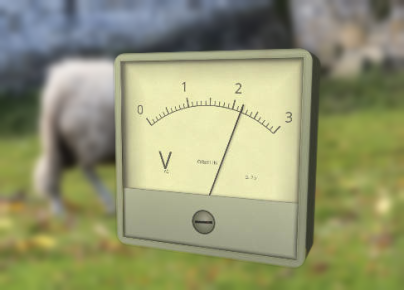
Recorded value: {"value": 2.2, "unit": "V"}
